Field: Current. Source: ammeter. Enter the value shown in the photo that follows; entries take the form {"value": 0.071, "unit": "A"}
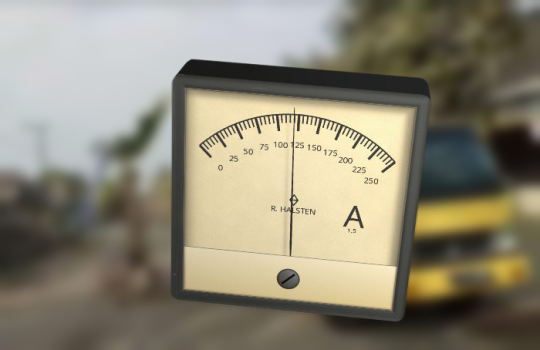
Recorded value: {"value": 120, "unit": "A"}
